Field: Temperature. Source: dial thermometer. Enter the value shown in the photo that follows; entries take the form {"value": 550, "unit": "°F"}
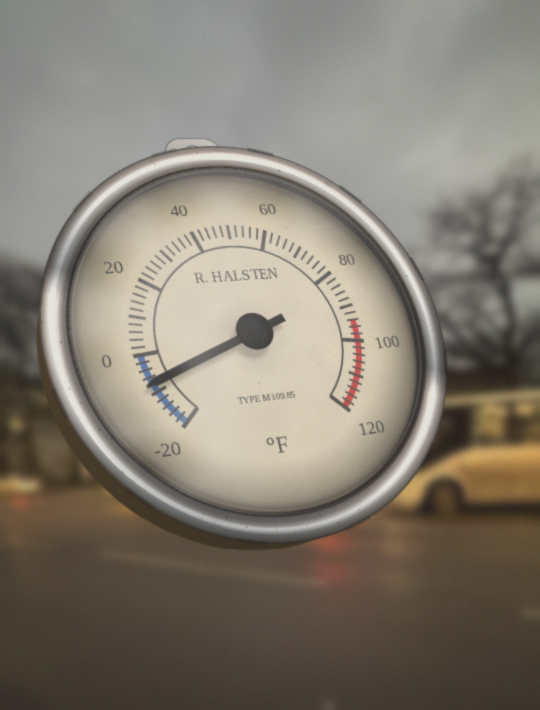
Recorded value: {"value": -8, "unit": "°F"}
